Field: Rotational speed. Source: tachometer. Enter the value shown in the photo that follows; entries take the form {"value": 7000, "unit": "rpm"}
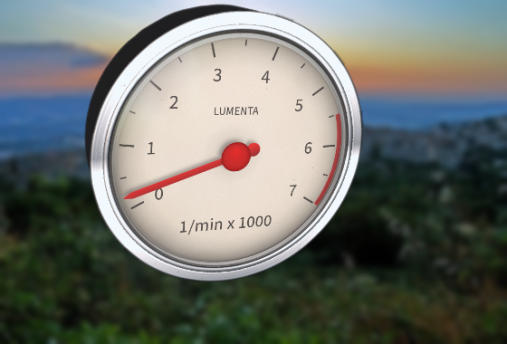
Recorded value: {"value": 250, "unit": "rpm"}
